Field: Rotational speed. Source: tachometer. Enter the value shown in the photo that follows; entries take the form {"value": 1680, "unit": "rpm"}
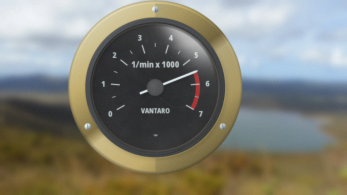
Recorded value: {"value": 5500, "unit": "rpm"}
